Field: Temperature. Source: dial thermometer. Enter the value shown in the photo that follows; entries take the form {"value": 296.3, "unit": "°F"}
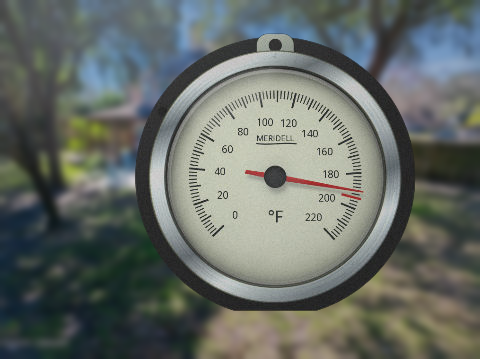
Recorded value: {"value": 190, "unit": "°F"}
